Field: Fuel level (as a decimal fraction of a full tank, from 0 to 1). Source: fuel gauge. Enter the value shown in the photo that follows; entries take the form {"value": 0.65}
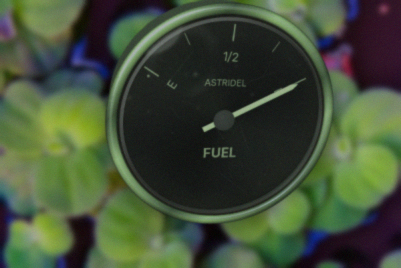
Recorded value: {"value": 1}
